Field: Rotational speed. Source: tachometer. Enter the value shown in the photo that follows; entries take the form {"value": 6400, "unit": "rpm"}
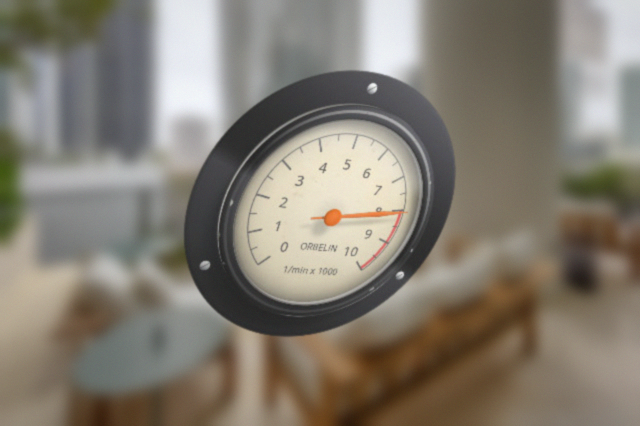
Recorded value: {"value": 8000, "unit": "rpm"}
